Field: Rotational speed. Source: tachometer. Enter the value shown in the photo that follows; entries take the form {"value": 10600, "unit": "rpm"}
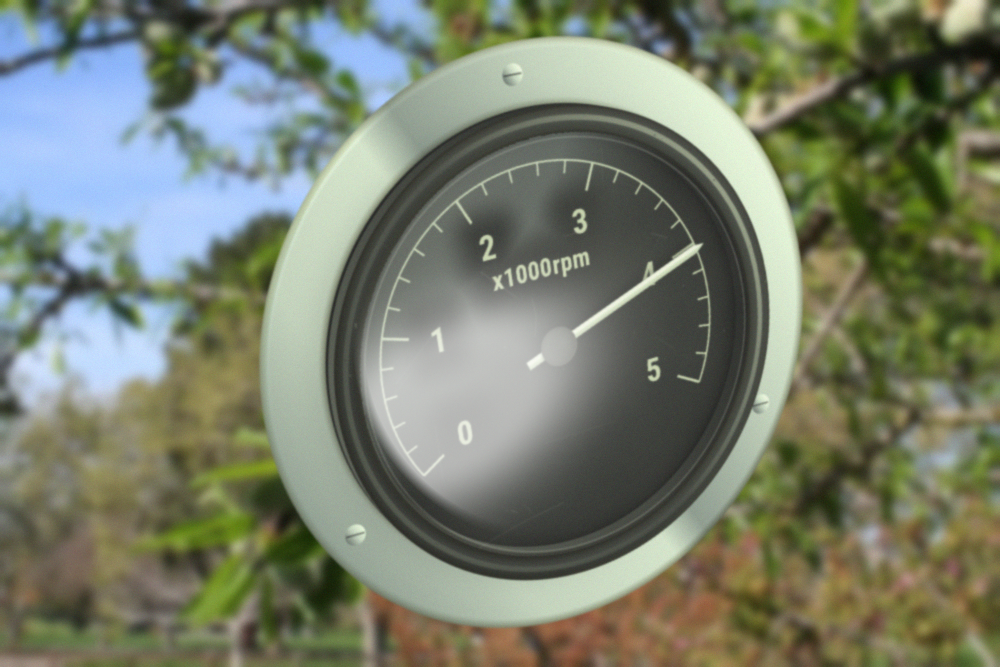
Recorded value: {"value": 4000, "unit": "rpm"}
